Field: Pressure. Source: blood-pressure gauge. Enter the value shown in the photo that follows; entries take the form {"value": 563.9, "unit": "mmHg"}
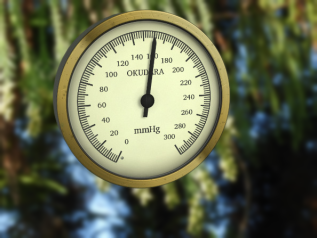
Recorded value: {"value": 160, "unit": "mmHg"}
